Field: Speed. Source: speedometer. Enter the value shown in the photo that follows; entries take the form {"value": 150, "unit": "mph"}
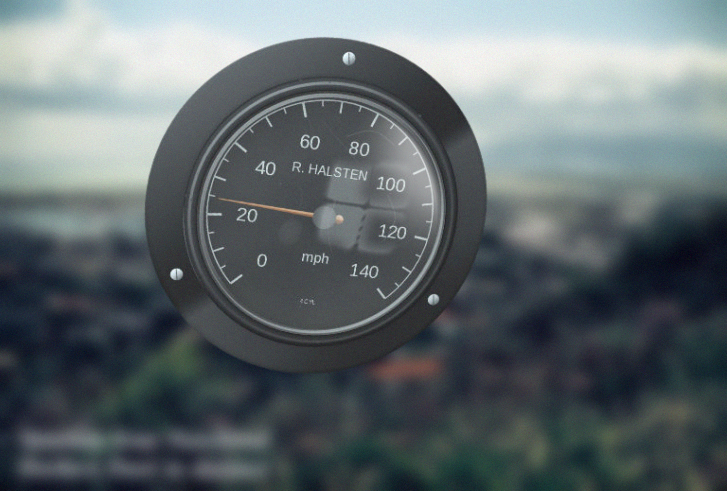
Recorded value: {"value": 25, "unit": "mph"}
